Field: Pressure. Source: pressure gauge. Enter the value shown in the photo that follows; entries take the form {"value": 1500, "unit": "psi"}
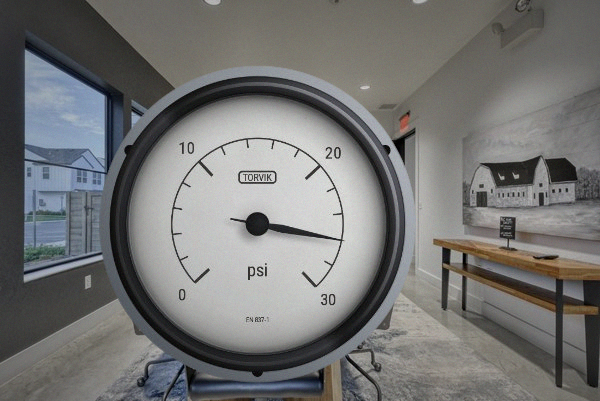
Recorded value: {"value": 26, "unit": "psi"}
